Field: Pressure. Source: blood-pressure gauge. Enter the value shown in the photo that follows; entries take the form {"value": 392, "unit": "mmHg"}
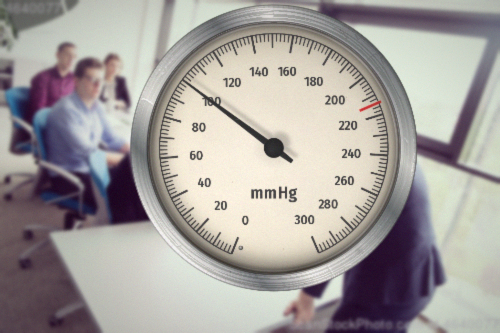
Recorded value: {"value": 100, "unit": "mmHg"}
